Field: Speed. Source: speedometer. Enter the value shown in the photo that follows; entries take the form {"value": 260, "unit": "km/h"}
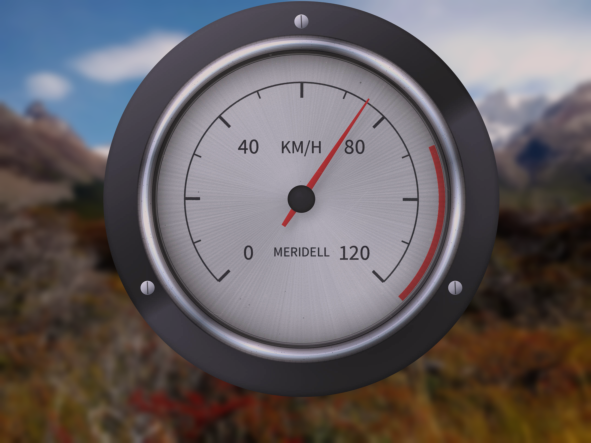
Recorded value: {"value": 75, "unit": "km/h"}
